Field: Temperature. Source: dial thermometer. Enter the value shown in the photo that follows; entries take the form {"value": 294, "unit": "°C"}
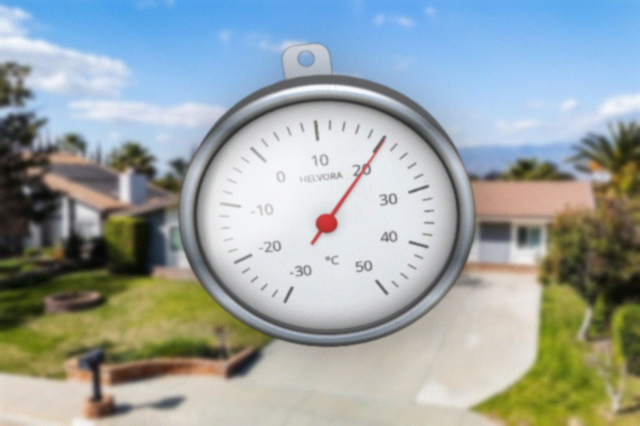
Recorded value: {"value": 20, "unit": "°C"}
